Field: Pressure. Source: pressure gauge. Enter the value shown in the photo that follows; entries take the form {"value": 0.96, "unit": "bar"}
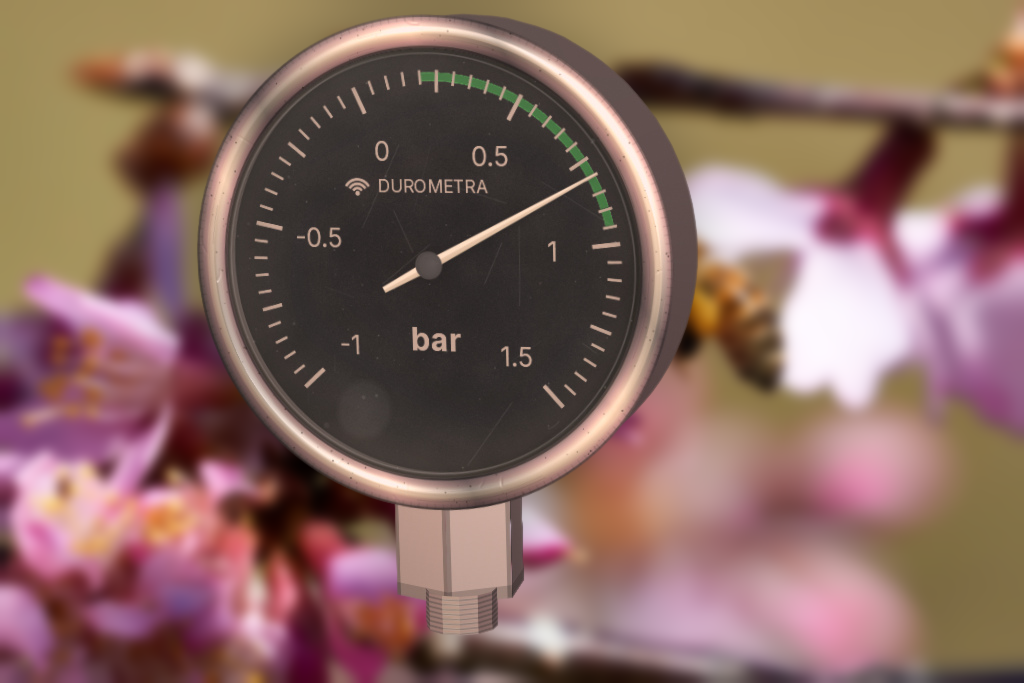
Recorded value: {"value": 0.8, "unit": "bar"}
